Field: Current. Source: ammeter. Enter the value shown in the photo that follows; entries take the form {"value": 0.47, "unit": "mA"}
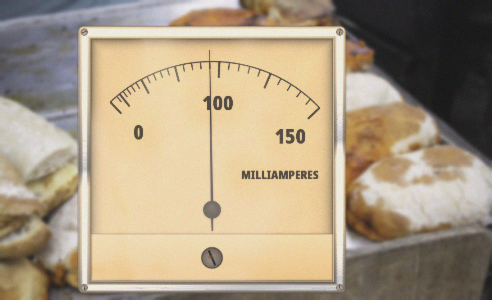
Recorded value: {"value": 95, "unit": "mA"}
